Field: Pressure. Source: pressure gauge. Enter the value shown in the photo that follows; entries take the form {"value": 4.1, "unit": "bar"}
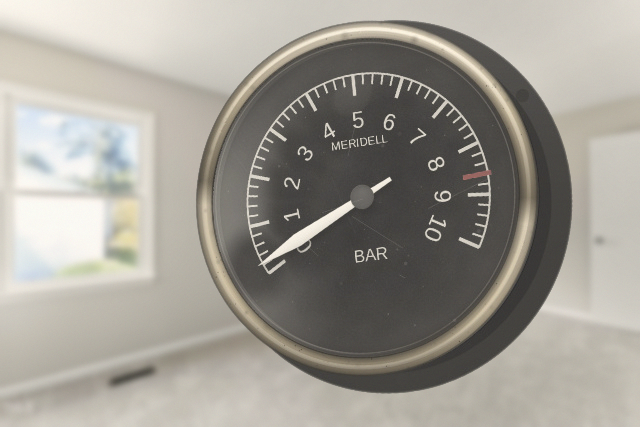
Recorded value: {"value": 0.2, "unit": "bar"}
